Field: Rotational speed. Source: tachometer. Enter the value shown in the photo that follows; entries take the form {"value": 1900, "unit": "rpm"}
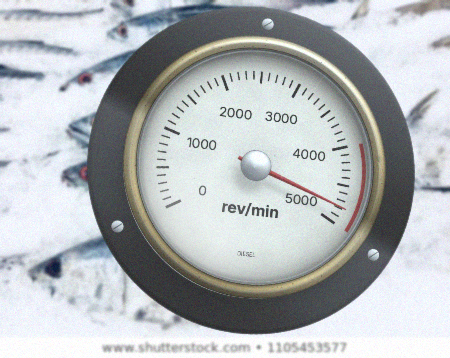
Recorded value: {"value": 4800, "unit": "rpm"}
